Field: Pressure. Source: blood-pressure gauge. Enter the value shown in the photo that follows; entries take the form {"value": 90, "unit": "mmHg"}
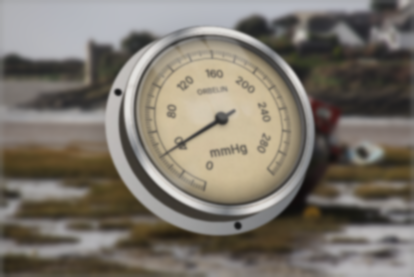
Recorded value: {"value": 40, "unit": "mmHg"}
